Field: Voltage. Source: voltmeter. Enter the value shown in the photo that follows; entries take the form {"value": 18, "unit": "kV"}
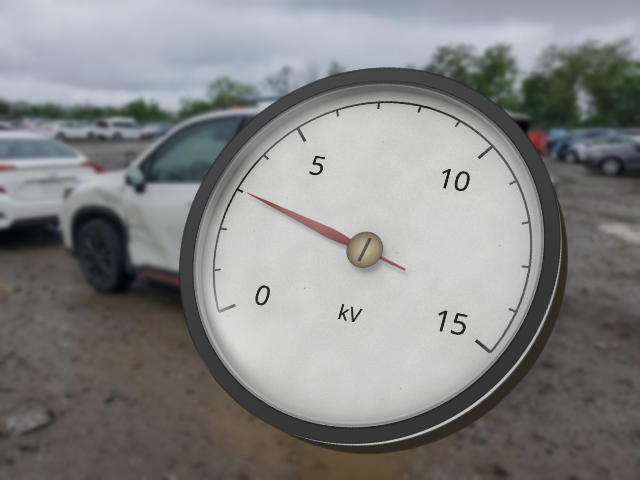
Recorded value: {"value": 3, "unit": "kV"}
